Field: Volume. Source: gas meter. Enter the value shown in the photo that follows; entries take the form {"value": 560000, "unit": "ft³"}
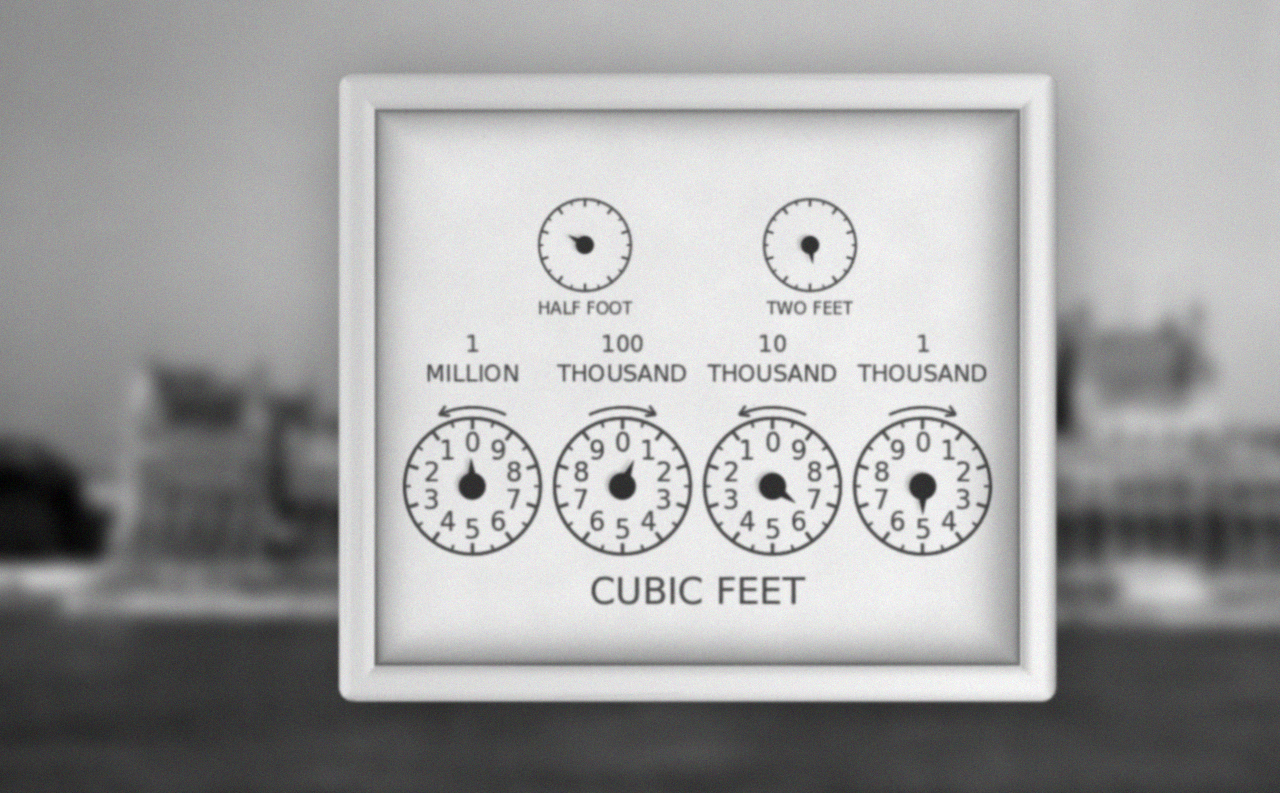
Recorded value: {"value": 6500, "unit": "ft³"}
